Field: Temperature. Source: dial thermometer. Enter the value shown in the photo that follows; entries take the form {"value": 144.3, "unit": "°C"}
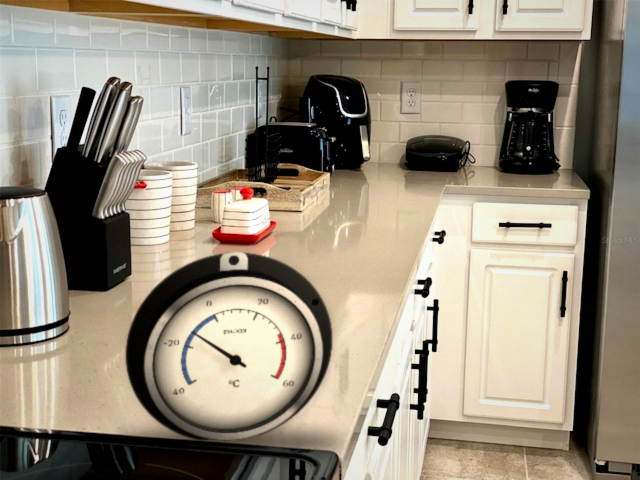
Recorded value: {"value": -12, "unit": "°C"}
